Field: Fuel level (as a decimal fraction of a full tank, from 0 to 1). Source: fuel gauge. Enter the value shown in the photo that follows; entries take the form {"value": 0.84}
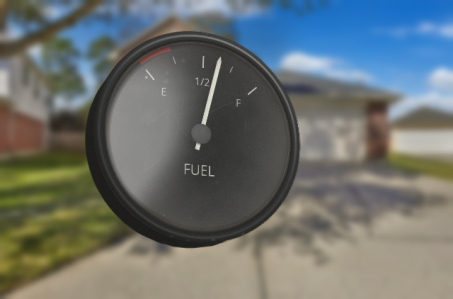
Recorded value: {"value": 0.625}
